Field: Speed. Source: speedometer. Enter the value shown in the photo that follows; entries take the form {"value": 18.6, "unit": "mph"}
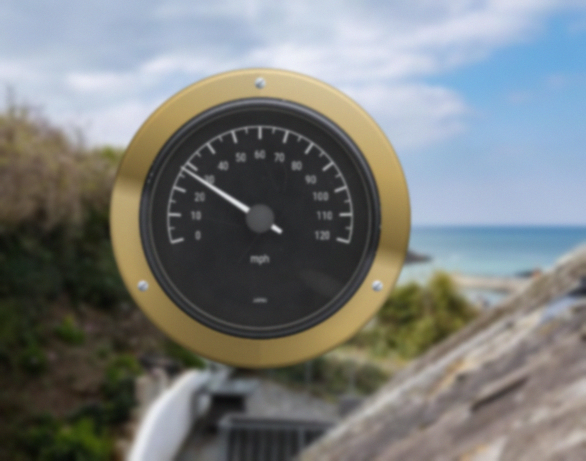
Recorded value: {"value": 27.5, "unit": "mph"}
